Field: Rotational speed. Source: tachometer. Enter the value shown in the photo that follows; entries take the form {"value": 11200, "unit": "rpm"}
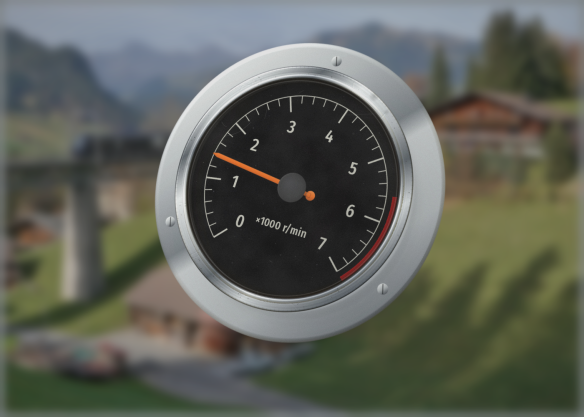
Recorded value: {"value": 1400, "unit": "rpm"}
